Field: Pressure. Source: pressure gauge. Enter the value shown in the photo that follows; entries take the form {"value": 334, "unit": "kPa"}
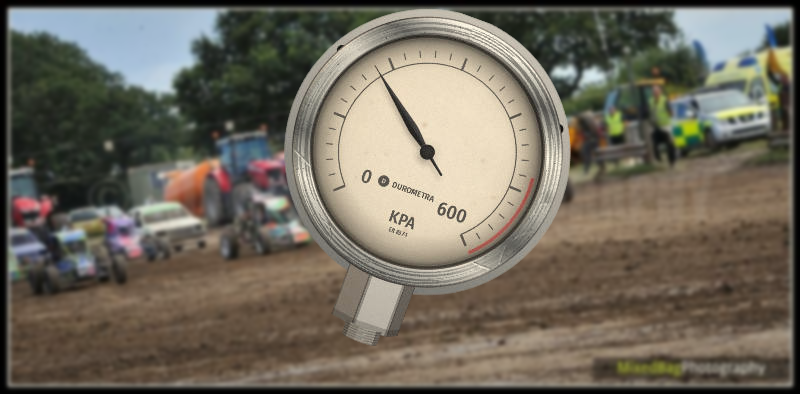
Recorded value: {"value": 180, "unit": "kPa"}
